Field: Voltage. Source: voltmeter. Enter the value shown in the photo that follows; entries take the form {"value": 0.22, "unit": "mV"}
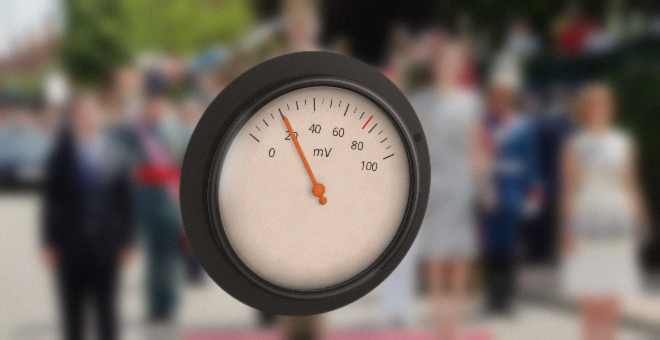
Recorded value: {"value": 20, "unit": "mV"}
